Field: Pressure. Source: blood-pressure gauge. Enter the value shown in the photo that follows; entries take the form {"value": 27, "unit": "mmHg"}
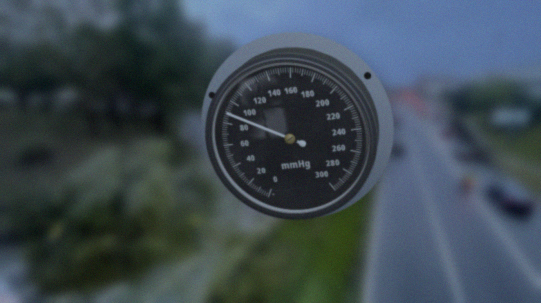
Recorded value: {"value": 90, "unit": "mmHg"}
